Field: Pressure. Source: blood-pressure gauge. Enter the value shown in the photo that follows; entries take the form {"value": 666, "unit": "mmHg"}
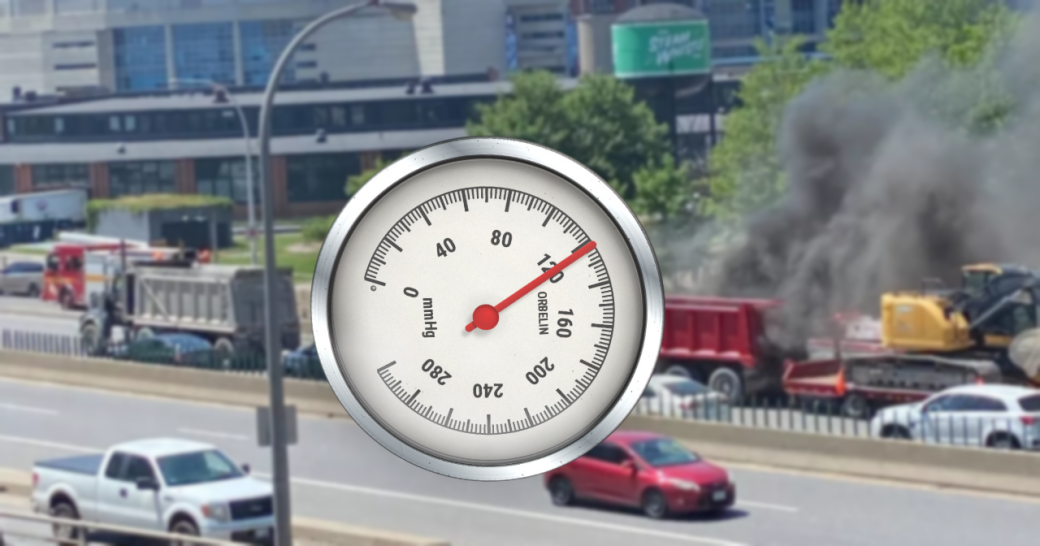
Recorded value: {"value": 122, "unit": "mmHg"}
